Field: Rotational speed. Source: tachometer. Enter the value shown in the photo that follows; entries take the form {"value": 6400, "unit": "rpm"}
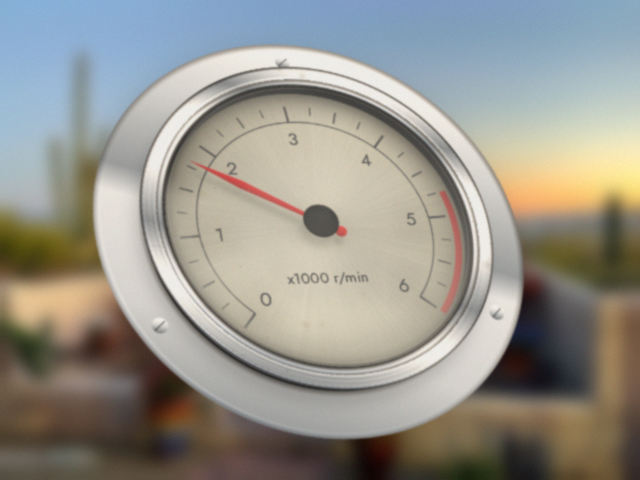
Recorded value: {"value": 1750, "unit": "rpm"}
